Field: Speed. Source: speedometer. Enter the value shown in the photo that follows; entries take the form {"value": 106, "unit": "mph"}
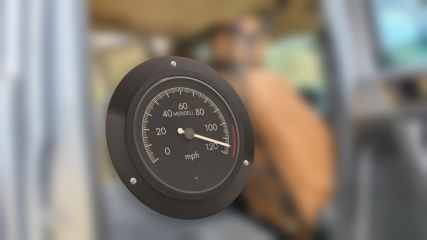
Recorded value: {"value": 115, "unit": "mph"}
